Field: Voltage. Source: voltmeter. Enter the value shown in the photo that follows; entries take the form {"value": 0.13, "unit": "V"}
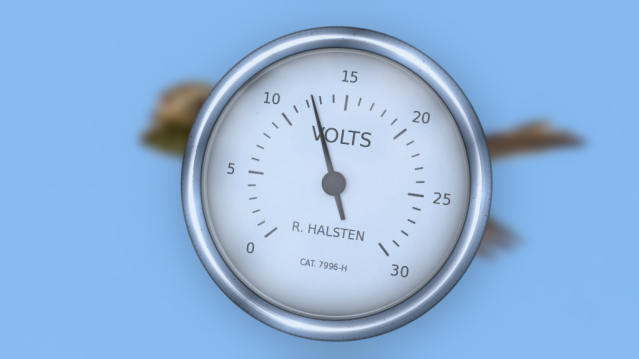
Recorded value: {"value": 12.5, "unit": "V"}
